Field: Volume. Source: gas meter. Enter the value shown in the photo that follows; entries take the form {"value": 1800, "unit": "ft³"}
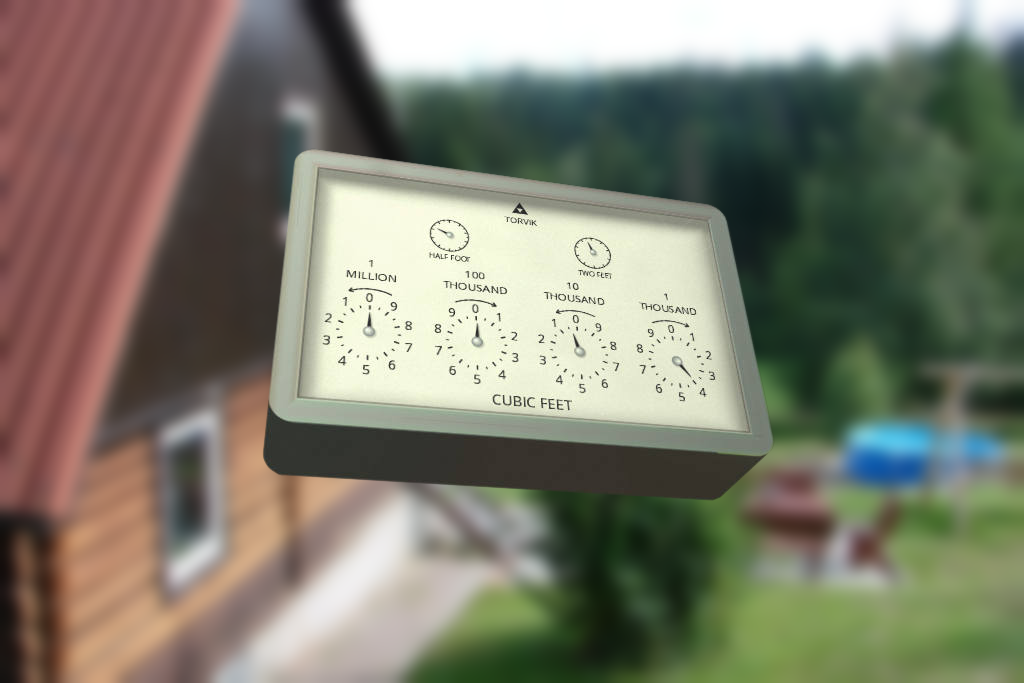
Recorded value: {"value": 400, "unit": "ft³"}
